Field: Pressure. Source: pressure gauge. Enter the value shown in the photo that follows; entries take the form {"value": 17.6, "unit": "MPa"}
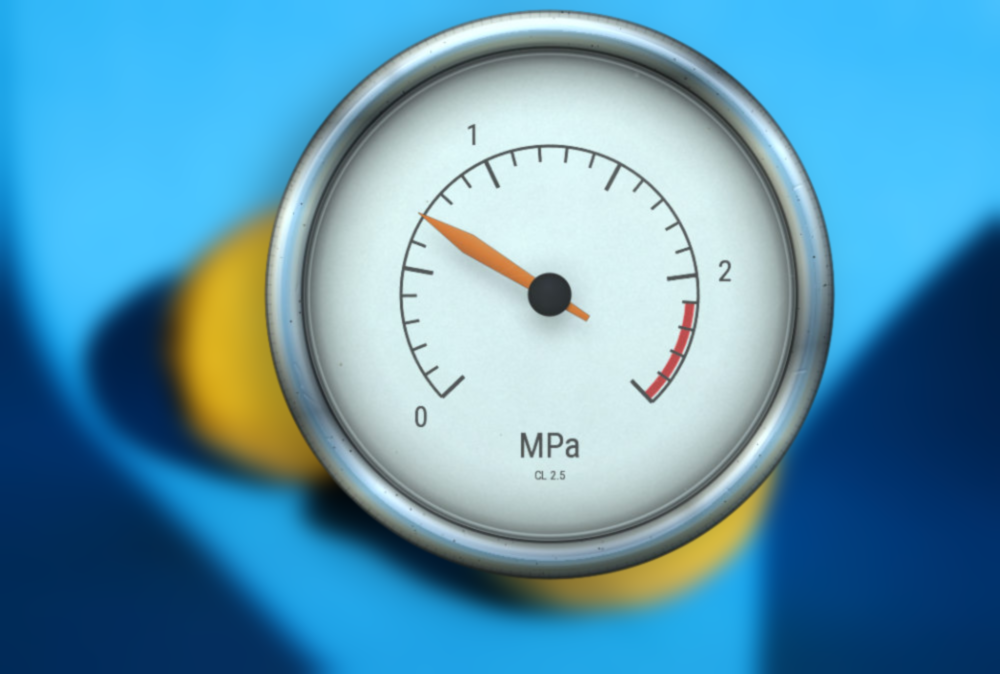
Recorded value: {"value": 0.7, "unit": "MPa"}
